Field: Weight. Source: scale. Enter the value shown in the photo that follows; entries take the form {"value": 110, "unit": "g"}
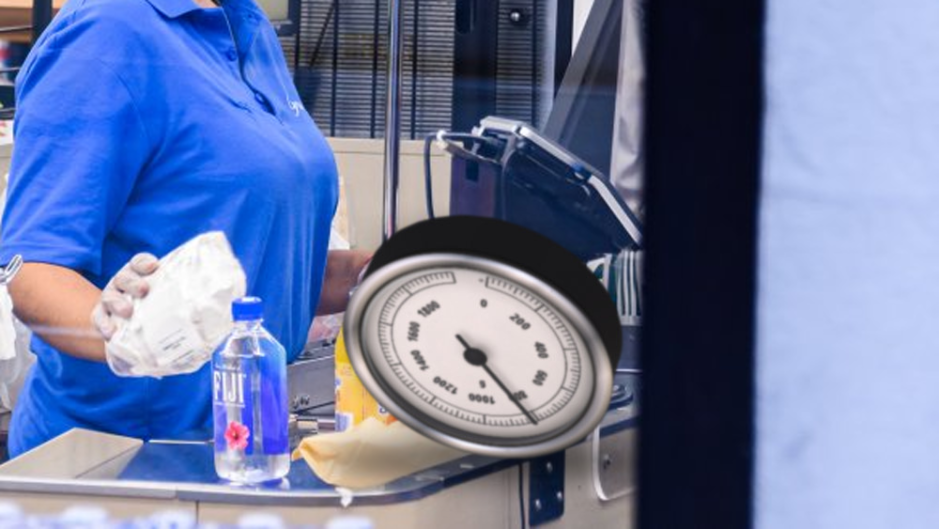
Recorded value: {"value": 800, "unit": "g"}
